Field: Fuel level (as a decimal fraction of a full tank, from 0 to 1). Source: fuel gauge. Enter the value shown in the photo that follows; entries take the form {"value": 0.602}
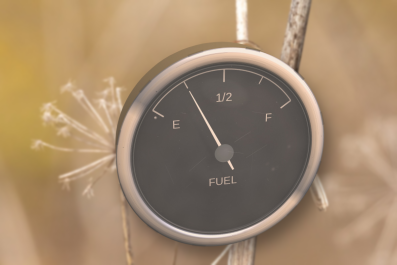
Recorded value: {"value": 0.25}
